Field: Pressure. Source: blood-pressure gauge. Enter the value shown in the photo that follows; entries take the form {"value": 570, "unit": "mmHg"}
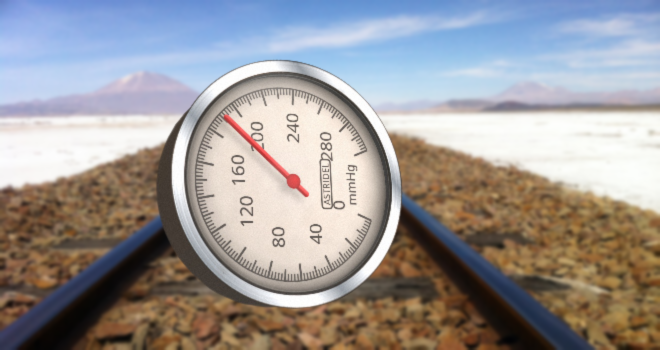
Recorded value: {"value": 190, "unit": "mmHg"}
